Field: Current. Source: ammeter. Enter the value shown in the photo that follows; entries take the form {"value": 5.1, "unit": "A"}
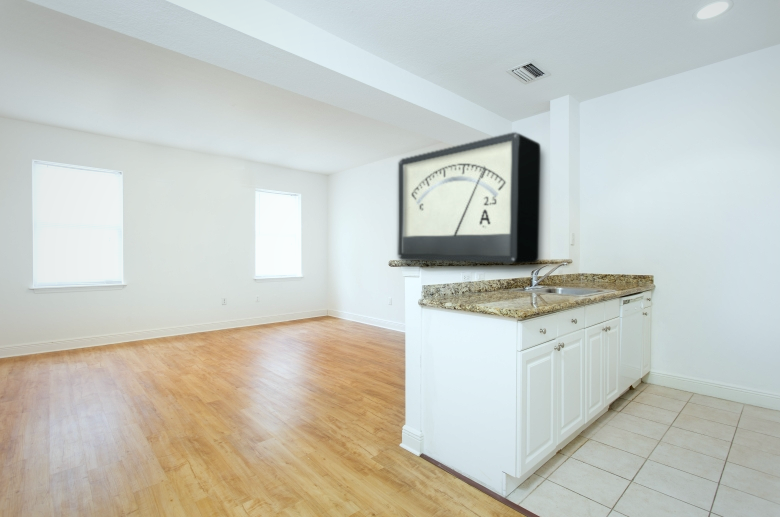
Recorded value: {"value": 2, "unit": "A"}
